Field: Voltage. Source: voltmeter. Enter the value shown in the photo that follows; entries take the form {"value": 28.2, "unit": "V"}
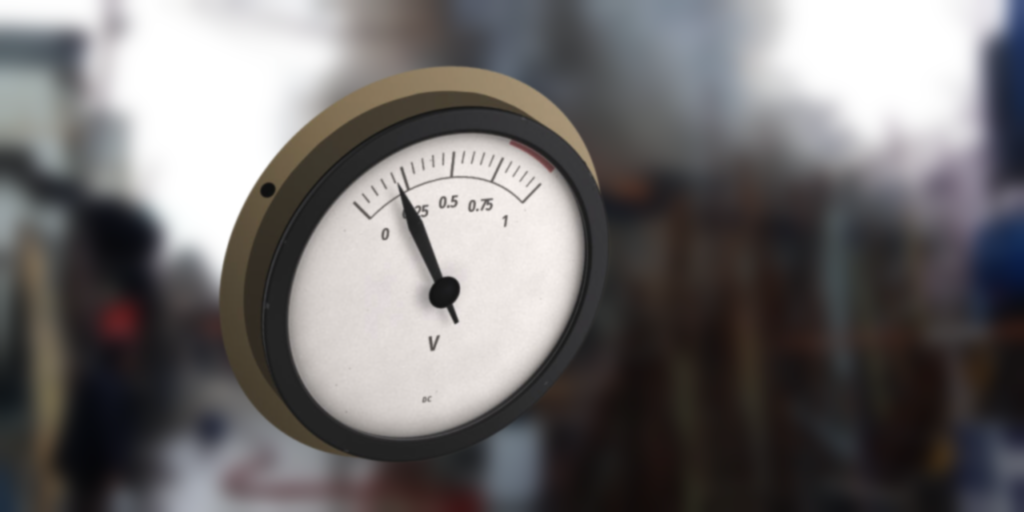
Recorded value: {"value": 0.2, "unit": "V"}
